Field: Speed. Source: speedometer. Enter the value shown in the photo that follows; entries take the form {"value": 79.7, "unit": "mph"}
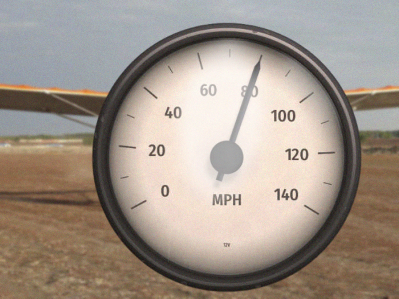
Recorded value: {"value": 80, "unit": "mph"}
